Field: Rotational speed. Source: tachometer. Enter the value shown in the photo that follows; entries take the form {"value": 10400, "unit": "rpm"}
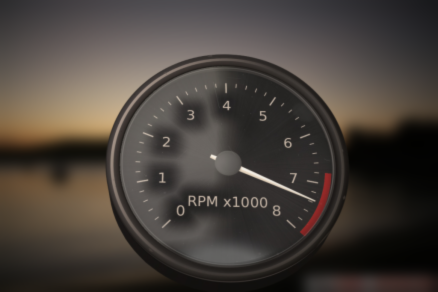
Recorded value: {"value": 7400, "unit": "rpm"}
